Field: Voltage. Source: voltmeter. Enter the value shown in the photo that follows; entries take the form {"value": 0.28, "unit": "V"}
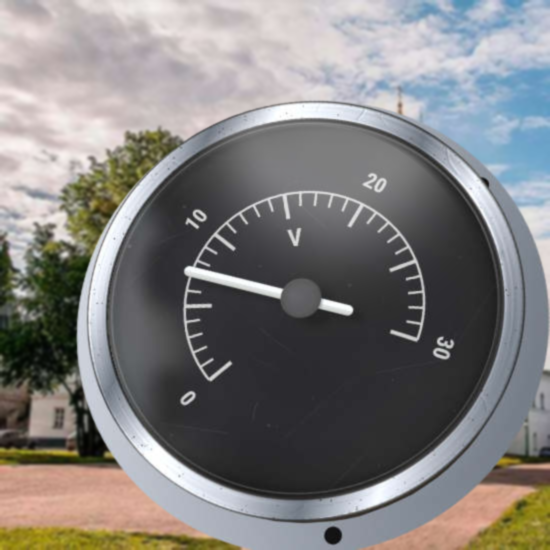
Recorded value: {"value": 7, "unit": "V"}
